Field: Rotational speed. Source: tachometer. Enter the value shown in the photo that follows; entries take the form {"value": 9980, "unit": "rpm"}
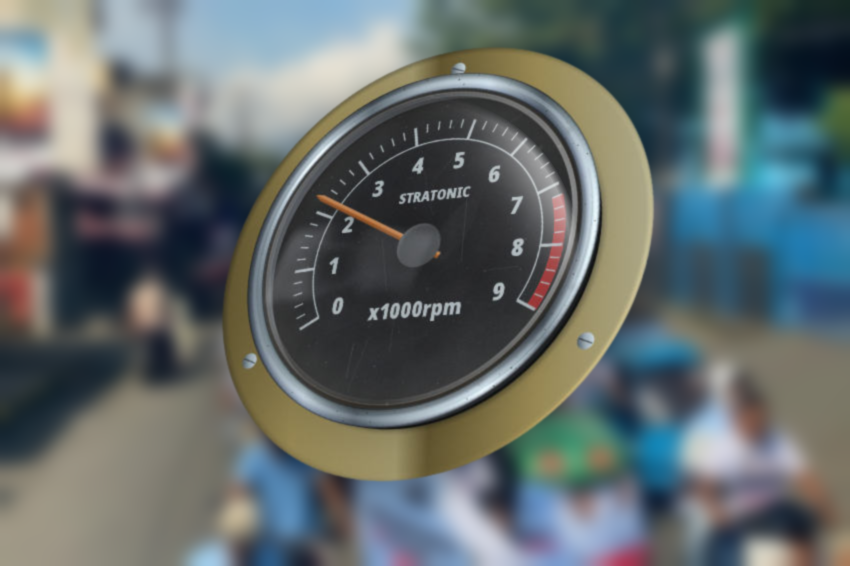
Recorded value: {"value": 2200, "unit": "rpm"}
